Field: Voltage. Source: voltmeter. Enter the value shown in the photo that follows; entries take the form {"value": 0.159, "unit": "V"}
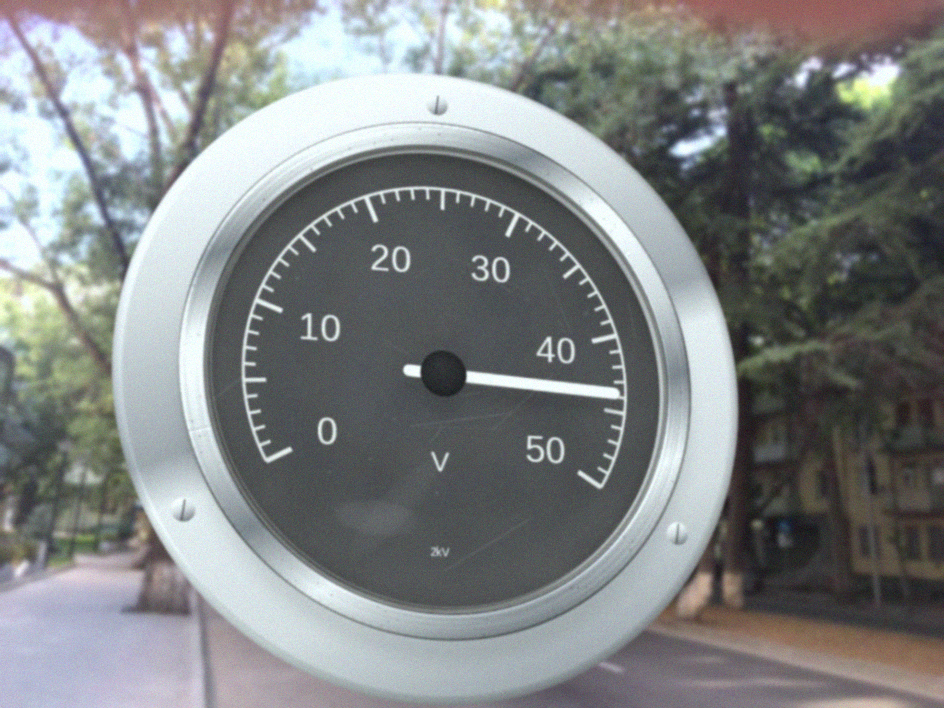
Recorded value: {"value": 44, "unit": "V"}
